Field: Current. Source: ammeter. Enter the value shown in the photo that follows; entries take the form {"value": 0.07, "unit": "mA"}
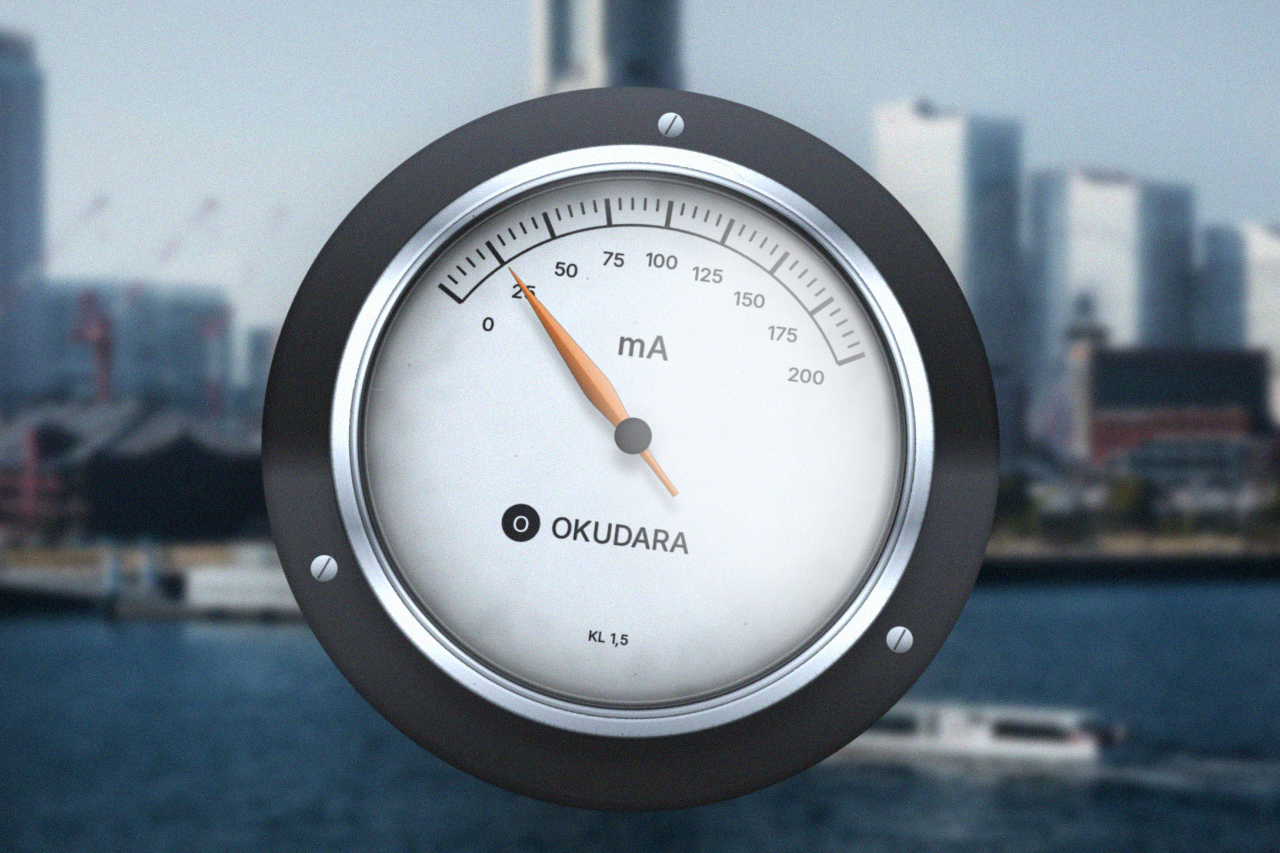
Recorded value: {"value": 25, "unit": "mA"}
